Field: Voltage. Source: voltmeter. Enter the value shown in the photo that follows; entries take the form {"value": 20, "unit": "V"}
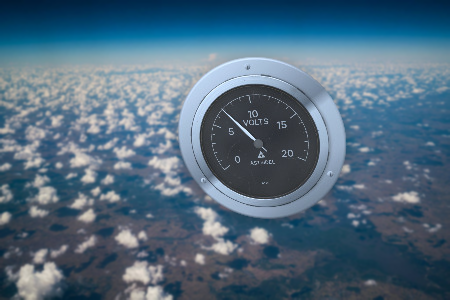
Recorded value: {"value": 7, "unit": "V"}
